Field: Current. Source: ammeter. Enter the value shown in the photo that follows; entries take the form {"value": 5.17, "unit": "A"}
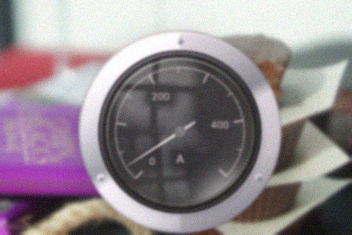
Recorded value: {"value": 25, "unit": "A"}
